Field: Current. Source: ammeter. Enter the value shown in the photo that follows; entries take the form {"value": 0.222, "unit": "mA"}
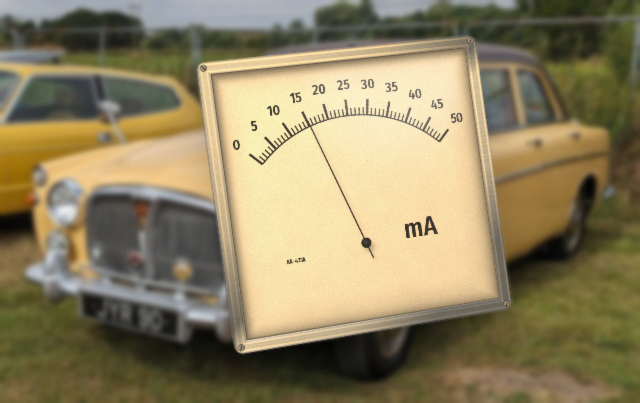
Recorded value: {"value": 15, "unit": "mA"}
